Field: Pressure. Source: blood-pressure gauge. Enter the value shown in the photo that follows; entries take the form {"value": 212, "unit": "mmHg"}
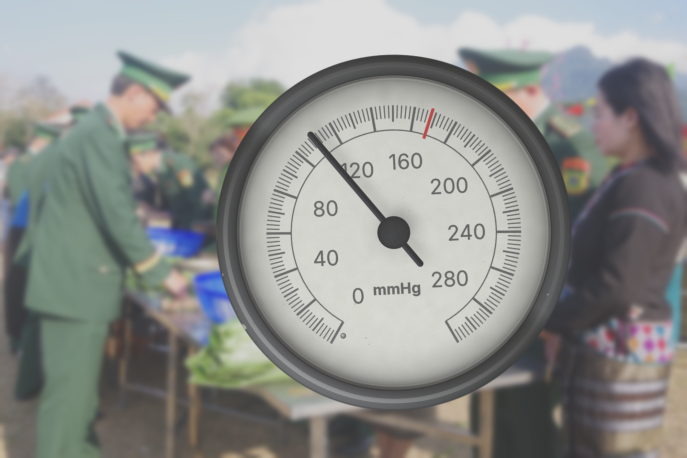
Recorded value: {"value": 110, "unit": "mmHg"}
